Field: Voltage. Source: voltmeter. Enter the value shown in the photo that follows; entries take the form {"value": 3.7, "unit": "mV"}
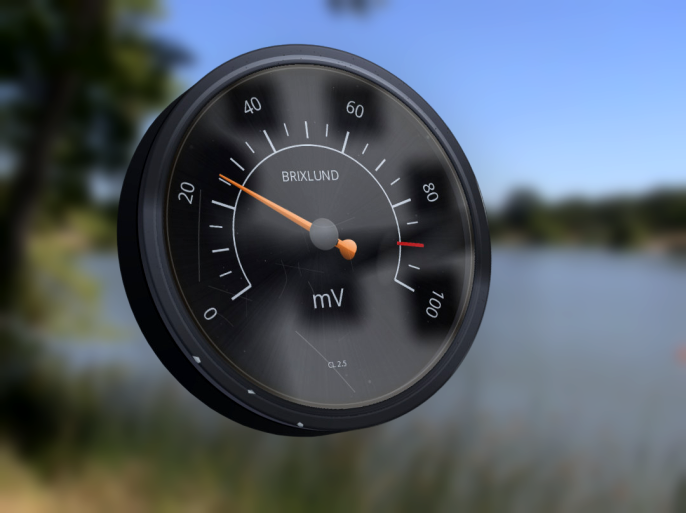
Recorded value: {"value": 25, "unit": "mV"}
